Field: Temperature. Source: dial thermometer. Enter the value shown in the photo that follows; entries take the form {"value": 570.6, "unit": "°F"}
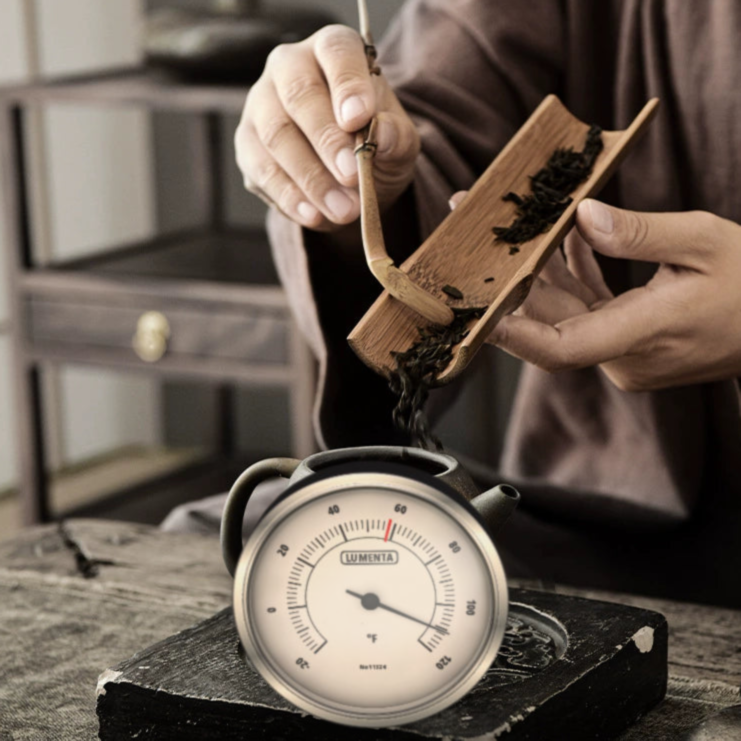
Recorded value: {"value": 110, "unit": "°F"}
